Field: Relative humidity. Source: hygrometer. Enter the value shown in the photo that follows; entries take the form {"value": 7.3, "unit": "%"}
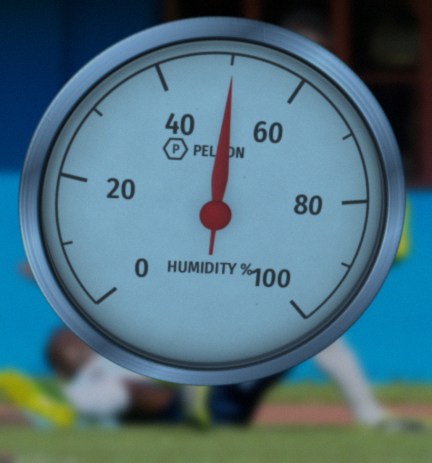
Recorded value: {"value": 50, "unit": "%"}
